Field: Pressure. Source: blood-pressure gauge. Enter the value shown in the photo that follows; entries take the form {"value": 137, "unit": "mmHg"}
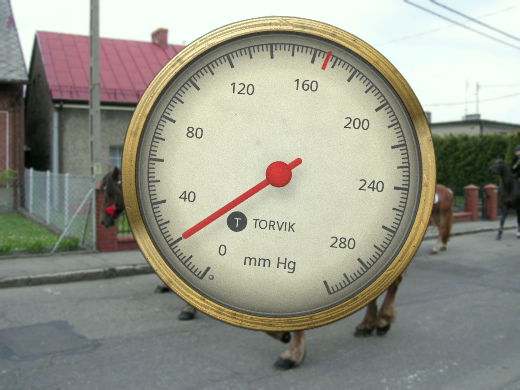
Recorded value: {"value": 20, "unit": "mmHg"}
